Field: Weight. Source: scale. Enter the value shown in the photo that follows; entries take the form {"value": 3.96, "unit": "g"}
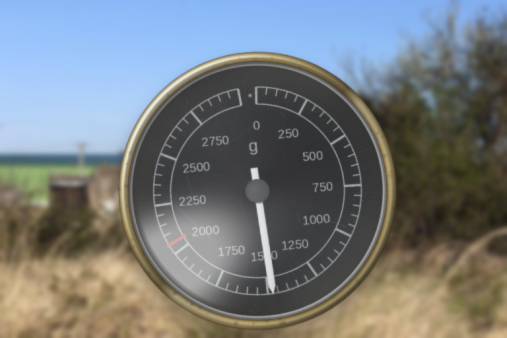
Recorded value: {"value": 1475, "unit": "g"}
